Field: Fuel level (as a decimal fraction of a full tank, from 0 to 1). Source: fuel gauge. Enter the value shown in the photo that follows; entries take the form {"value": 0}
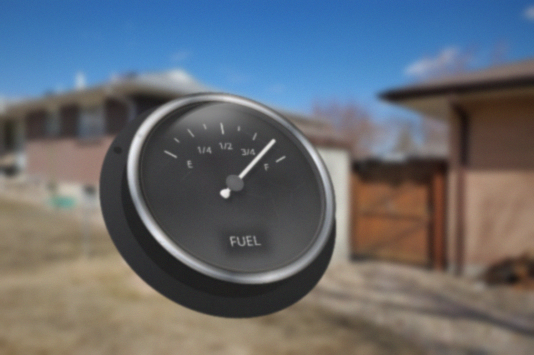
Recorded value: {"value": 0.875}
